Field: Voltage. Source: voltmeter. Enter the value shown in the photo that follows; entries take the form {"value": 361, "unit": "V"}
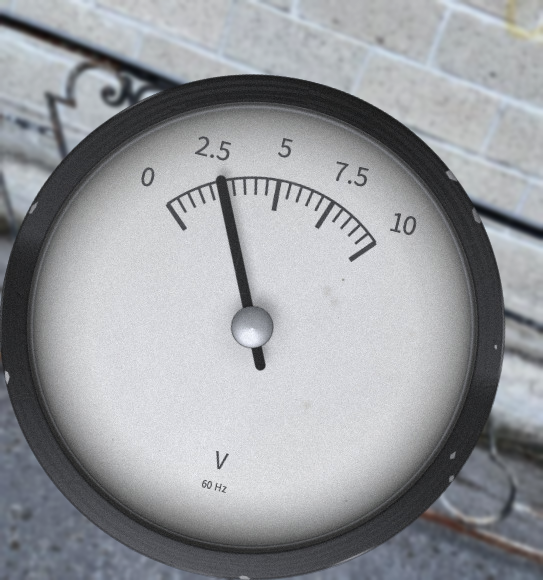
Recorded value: {"value": 2.5, "unit": "V"}
